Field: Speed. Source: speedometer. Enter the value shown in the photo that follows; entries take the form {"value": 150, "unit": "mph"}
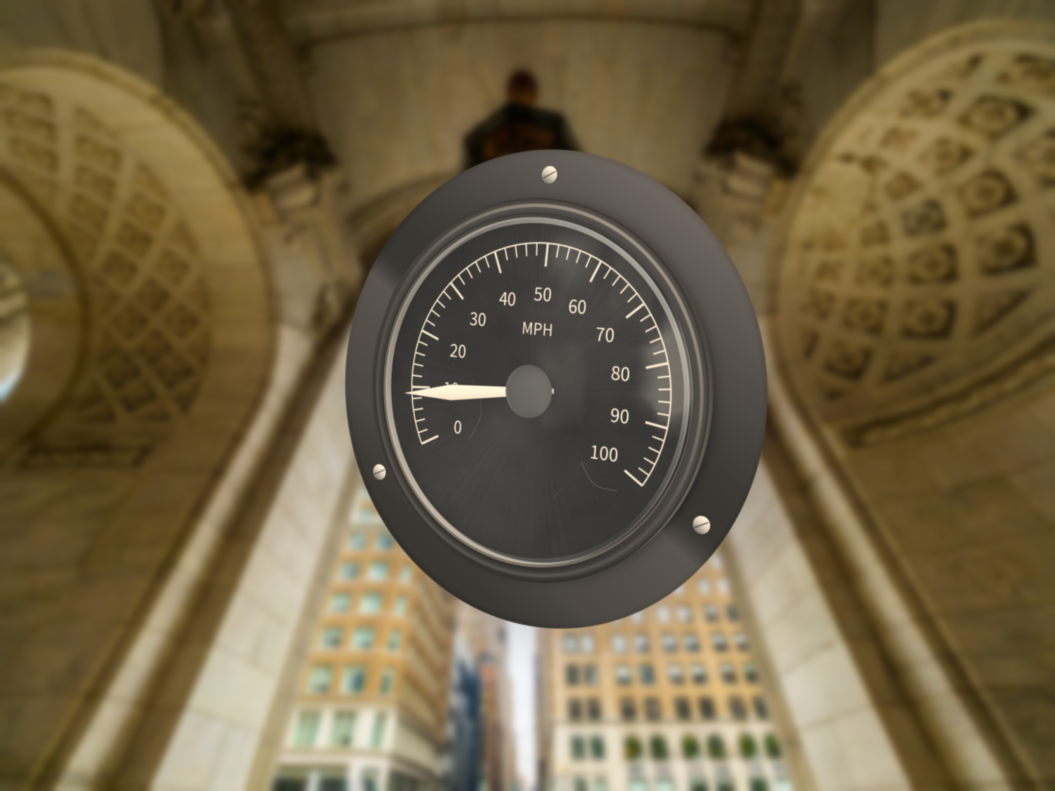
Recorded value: {"value": 9, "unit": "mph"}
